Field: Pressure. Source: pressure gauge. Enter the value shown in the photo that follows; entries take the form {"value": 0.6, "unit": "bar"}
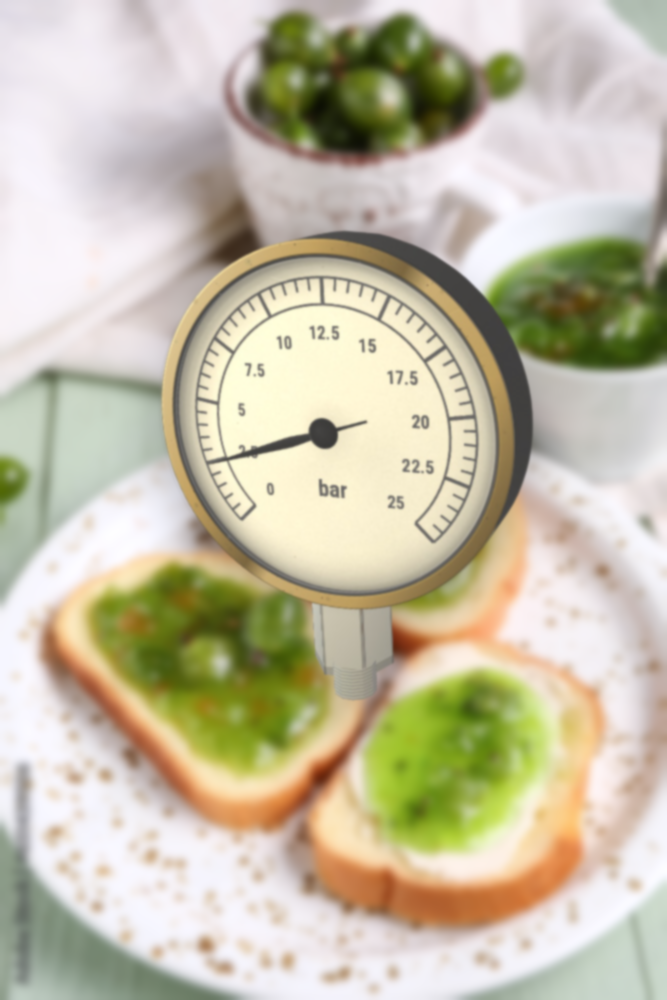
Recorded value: {"value": 2.5, "unit": "bar"}
